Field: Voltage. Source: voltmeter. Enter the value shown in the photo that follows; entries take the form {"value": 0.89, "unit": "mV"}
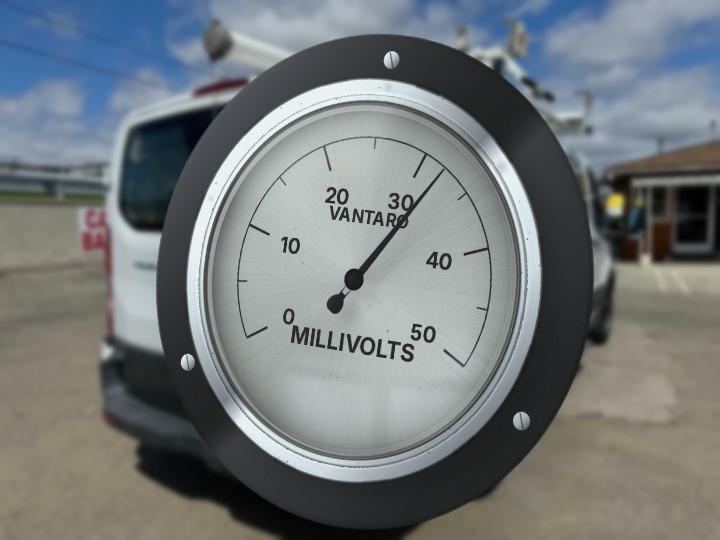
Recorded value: {"value": 32.5, "unit": "mV"}
